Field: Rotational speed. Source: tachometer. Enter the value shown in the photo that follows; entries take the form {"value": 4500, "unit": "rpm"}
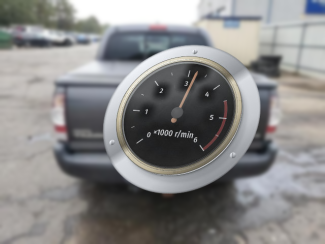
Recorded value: {"value": 3250, "unit": "rpm"}
